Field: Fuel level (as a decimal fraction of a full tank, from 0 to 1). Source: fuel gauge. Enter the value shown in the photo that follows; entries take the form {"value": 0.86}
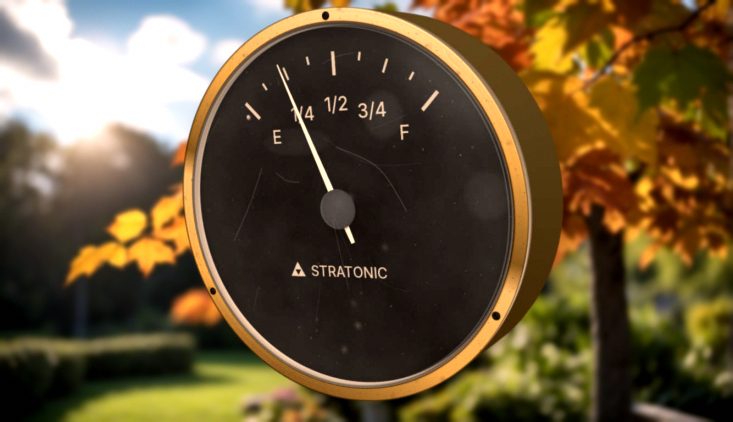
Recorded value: {"value": 0.25}
